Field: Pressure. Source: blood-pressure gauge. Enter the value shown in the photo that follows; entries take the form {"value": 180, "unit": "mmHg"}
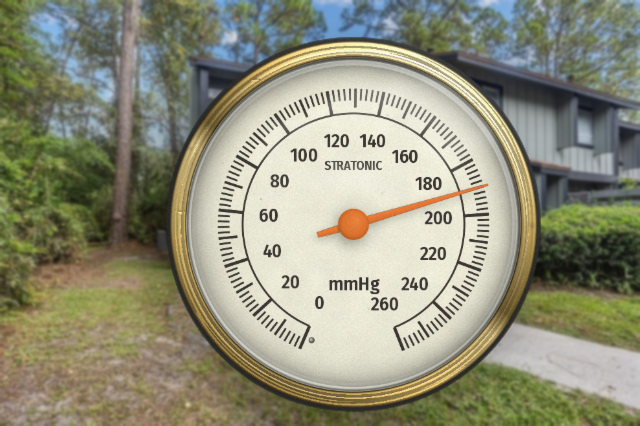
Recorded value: {"value": 190, "unit": "mmHg"}
